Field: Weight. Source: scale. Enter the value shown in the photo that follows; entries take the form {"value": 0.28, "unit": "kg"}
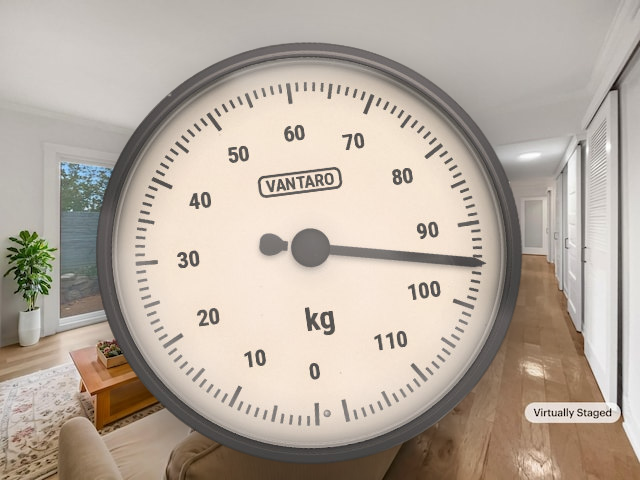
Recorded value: {"value": 95, "unit": "kg"}
